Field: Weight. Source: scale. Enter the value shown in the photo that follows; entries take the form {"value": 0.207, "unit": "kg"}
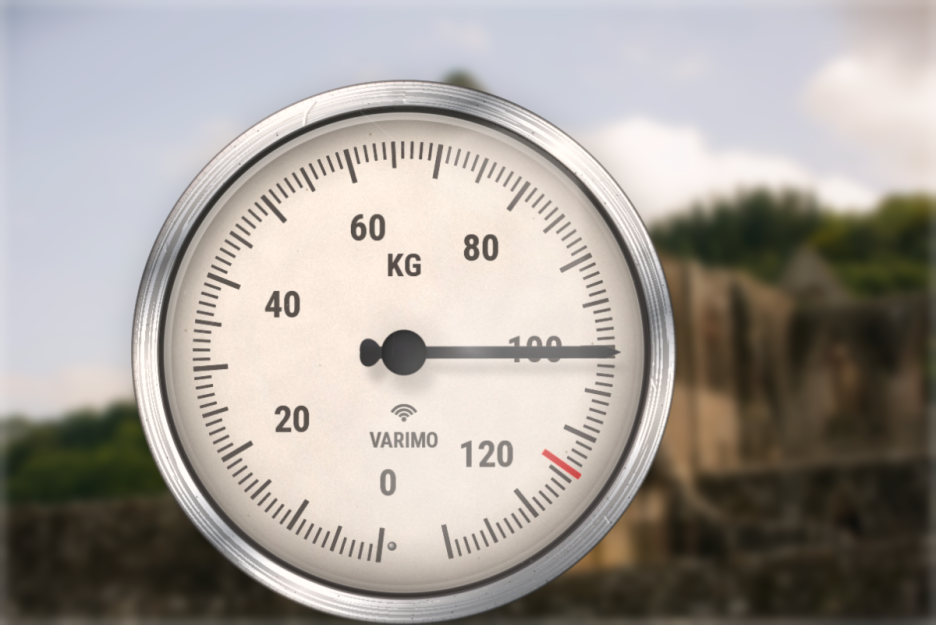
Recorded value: {"value": 100.5, "unit": "kg"}
